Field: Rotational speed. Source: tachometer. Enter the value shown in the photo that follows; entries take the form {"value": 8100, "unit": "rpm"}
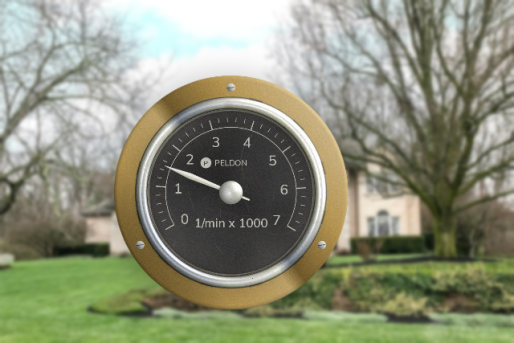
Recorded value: {"value": 1500, "unit": "rpm"}
